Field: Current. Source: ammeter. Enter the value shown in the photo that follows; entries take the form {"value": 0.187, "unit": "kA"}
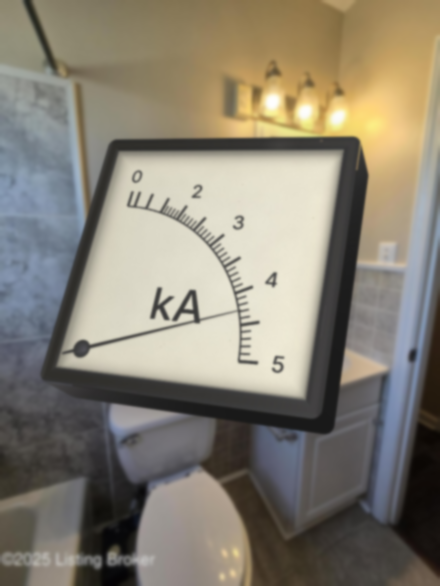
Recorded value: {"value": 4.3, "unit": "kA"}
